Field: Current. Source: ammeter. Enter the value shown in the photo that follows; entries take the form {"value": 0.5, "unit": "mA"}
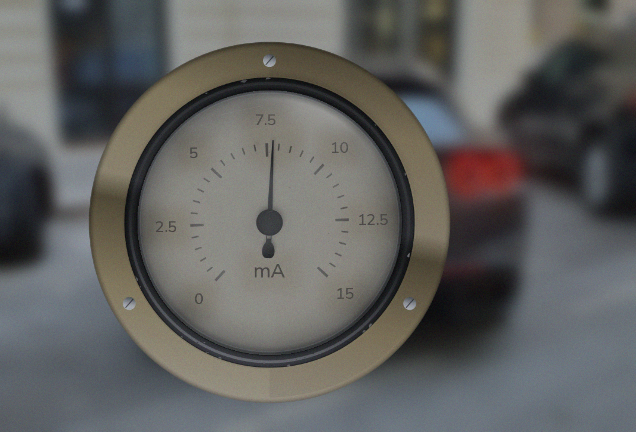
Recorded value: {"value": 7.75, "unit": "mA"}
